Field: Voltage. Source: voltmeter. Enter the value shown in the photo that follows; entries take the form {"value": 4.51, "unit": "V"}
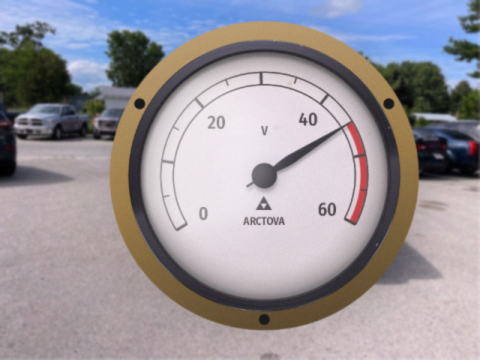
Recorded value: {"value": 45, "unit": "V"}
